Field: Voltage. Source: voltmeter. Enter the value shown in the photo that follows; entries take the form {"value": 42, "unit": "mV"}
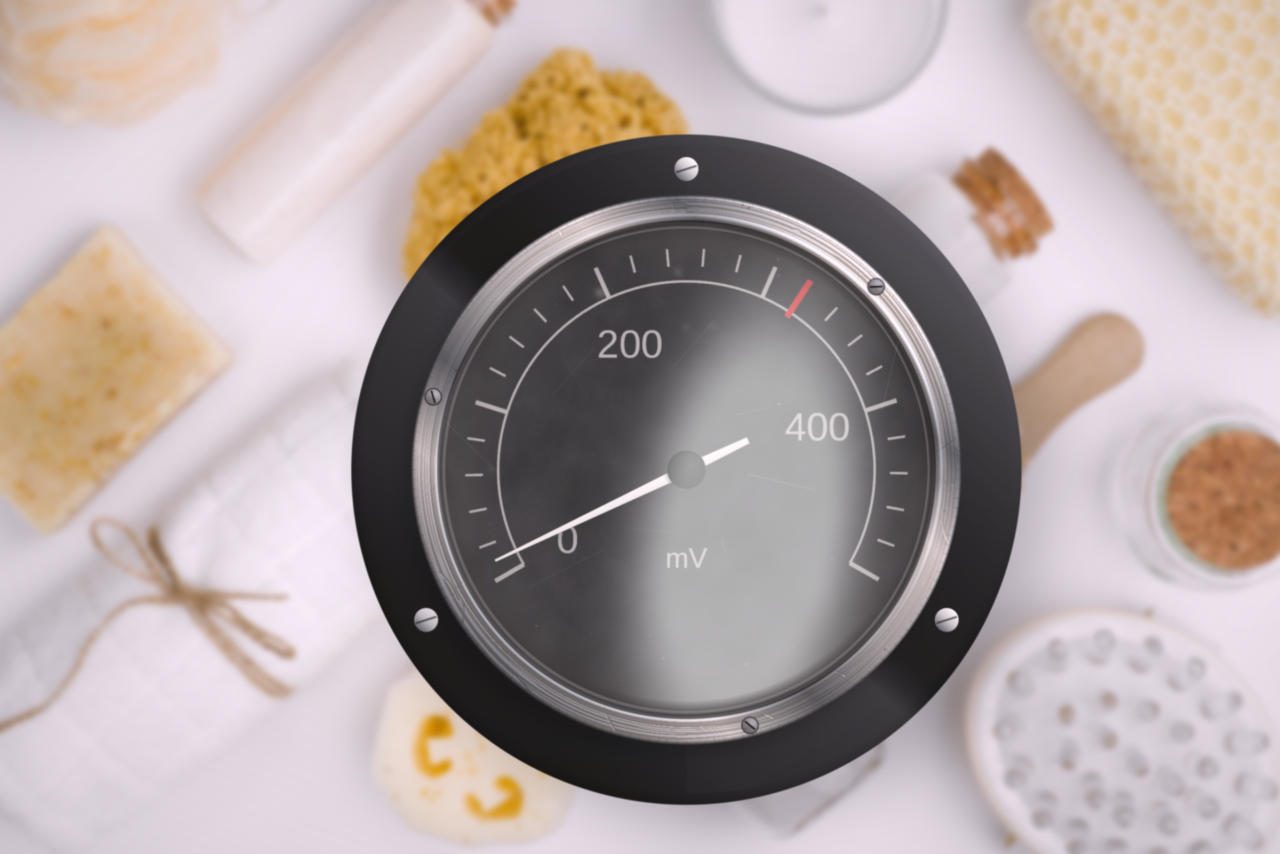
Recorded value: {"value": 10, "unit": "mV"}
